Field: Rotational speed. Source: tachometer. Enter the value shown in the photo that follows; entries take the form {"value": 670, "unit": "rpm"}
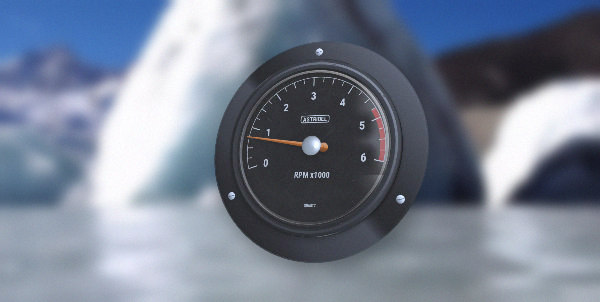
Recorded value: {"value": 750, "unit": "rpm"}
